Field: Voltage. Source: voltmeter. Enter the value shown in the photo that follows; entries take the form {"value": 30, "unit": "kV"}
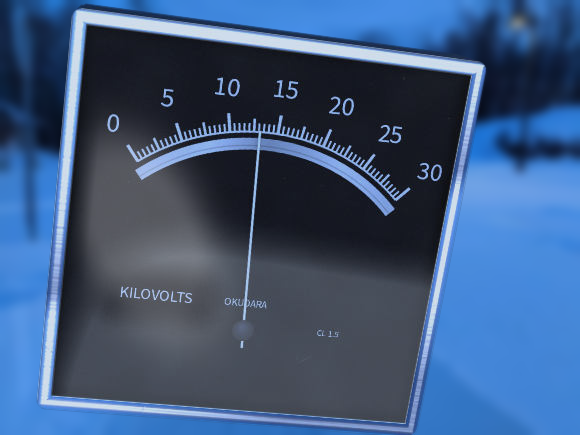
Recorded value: {"value": 13, "unit": "kV"}
